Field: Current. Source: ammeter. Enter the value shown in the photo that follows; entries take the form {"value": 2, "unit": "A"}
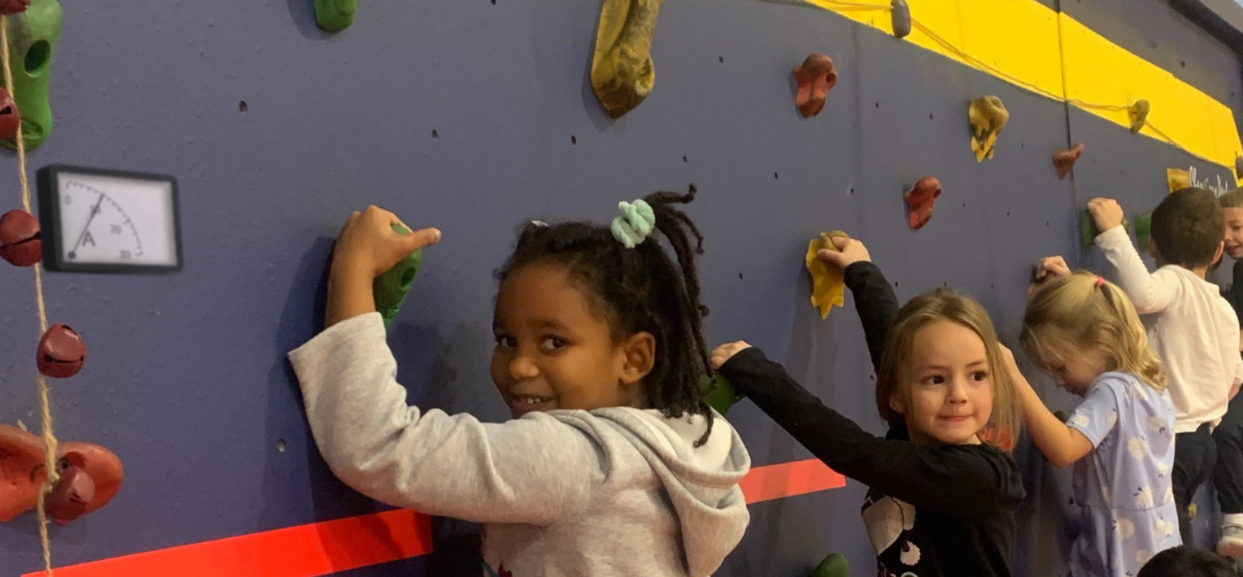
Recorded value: {"value": 10, "unit": "A"}
